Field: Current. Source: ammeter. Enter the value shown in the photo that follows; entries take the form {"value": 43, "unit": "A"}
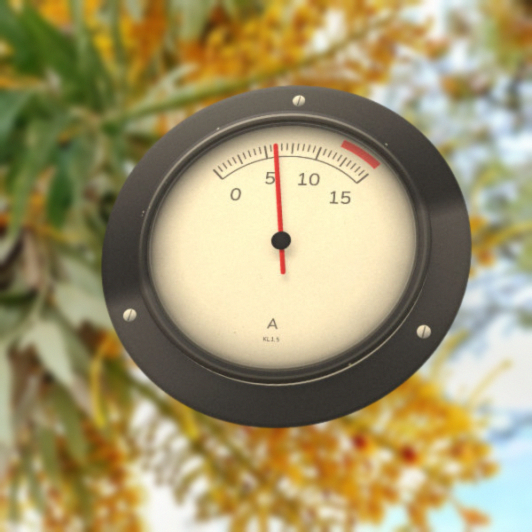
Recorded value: {"value": 6, "unit": "A"}
